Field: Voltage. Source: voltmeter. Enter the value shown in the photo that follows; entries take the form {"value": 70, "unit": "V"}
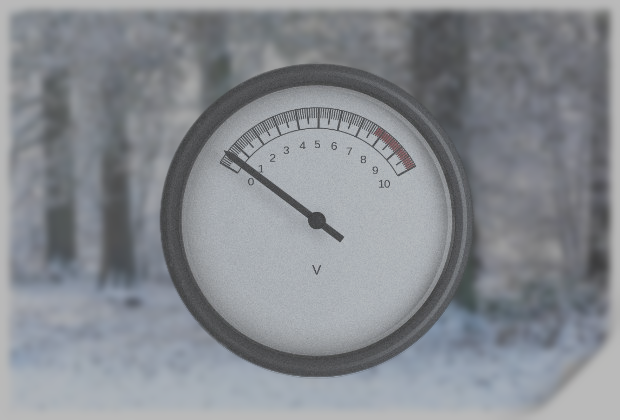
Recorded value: {"value": 0.5, "unit": "V"}
